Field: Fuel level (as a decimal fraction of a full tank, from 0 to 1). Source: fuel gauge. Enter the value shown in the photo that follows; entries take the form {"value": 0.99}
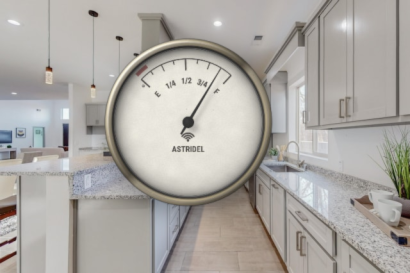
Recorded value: {"value": 0.875}
